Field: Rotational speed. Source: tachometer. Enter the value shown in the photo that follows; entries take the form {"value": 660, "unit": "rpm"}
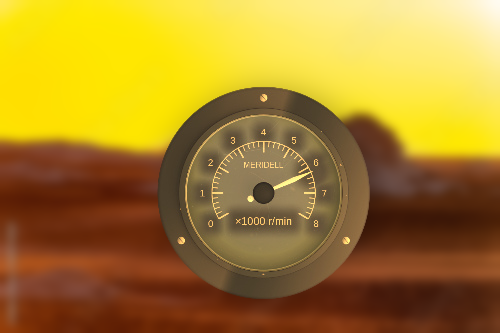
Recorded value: {"value": 6200, "unit": "rpm"}
